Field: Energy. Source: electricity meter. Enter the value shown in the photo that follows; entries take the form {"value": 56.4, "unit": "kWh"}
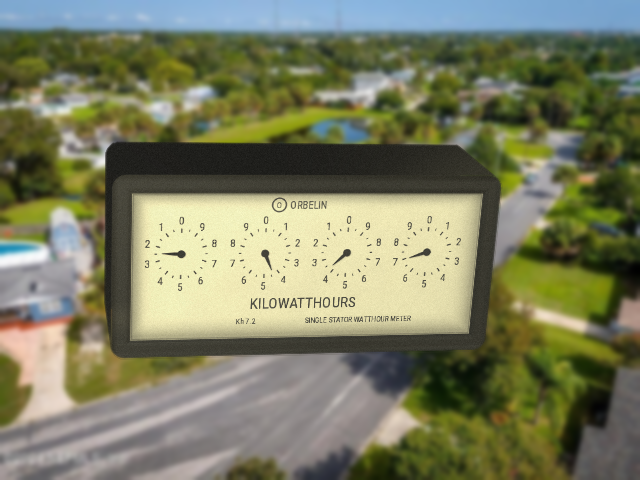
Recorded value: {"value": 2437, "unit": "kWh"}
